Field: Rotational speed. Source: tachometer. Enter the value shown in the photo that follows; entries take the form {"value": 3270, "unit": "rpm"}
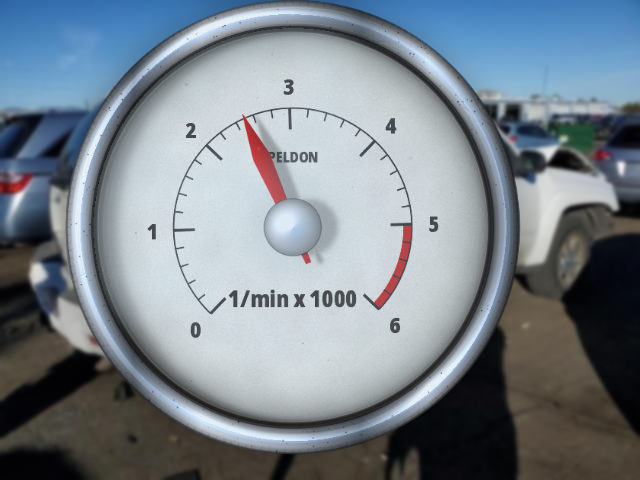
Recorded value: {"value": 2500, "unit": "rpm"}
